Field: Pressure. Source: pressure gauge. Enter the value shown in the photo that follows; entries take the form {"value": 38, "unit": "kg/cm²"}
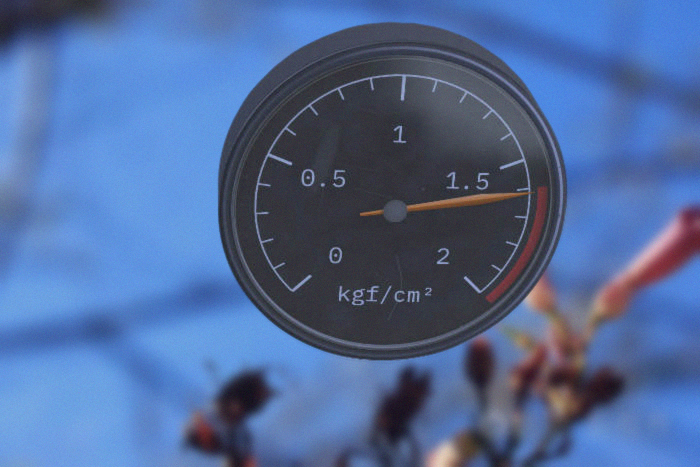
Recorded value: {"value": 1.6, "unit": "kg/cm²"}
